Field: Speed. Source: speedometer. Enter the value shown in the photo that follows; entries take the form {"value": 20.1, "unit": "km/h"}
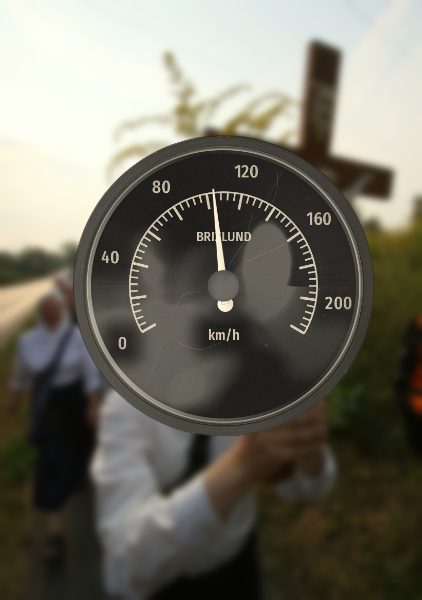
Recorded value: {"value": 104, "unit": "km/h"}
